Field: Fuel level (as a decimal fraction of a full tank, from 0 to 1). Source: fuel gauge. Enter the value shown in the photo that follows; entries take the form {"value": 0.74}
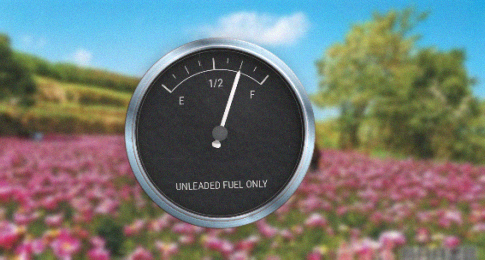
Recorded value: {"value": 0.75}
